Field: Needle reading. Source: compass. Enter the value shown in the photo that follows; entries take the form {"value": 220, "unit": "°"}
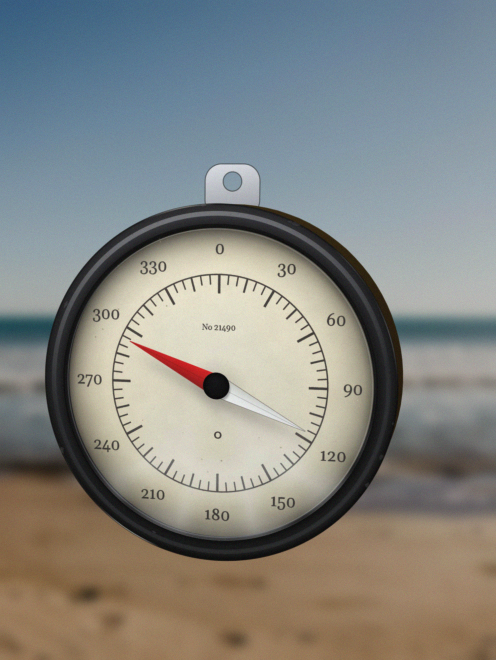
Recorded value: {"value": 295, "unit": "°"}
